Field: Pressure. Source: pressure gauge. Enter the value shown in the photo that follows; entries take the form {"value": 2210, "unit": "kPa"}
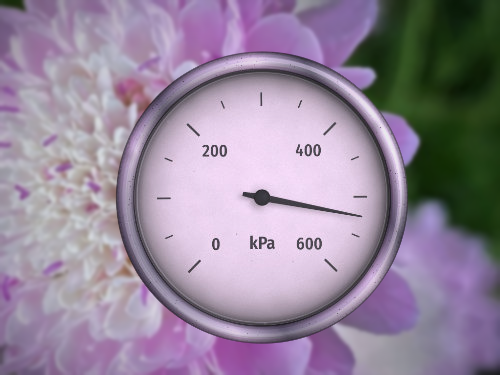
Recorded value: {"value": 525, "unit": "kPa"}
